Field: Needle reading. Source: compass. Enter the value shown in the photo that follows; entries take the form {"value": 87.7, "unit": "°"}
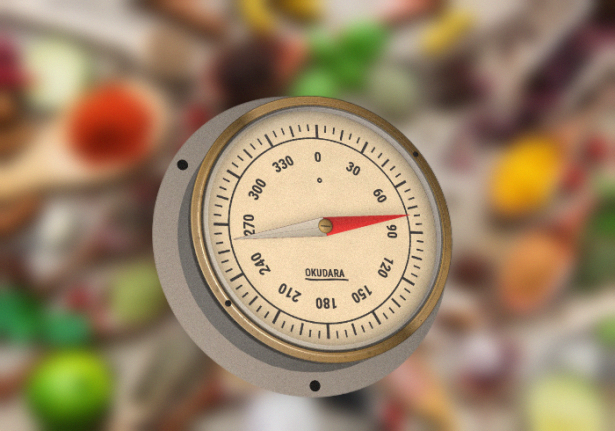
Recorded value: {"value": 80, "unit": "°"}
